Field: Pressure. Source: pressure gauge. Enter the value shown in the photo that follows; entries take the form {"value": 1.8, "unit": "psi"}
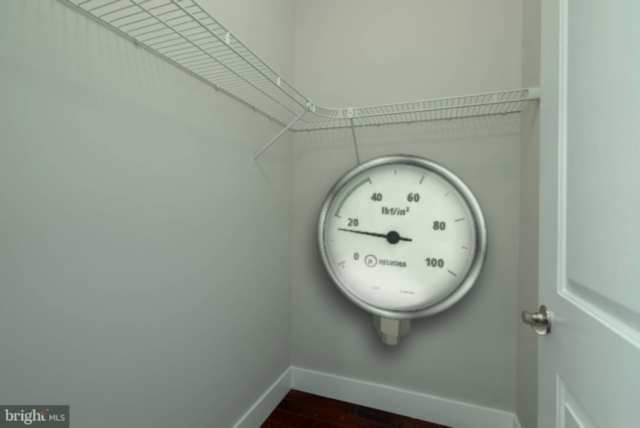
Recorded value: {"value": 15, "unit": "psi"}
